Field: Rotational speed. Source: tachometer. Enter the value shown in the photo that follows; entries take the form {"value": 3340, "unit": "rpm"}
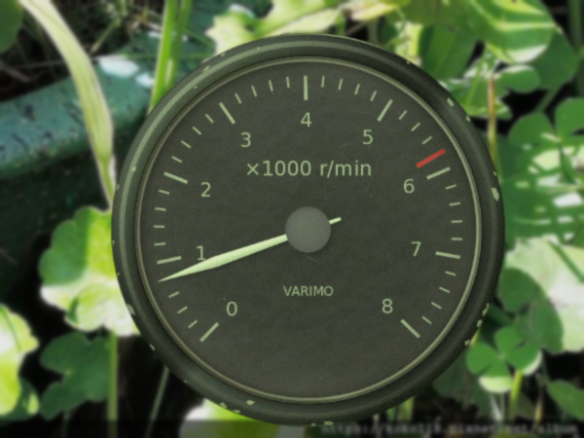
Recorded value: {"value": 800, "unit": "rpm"}
